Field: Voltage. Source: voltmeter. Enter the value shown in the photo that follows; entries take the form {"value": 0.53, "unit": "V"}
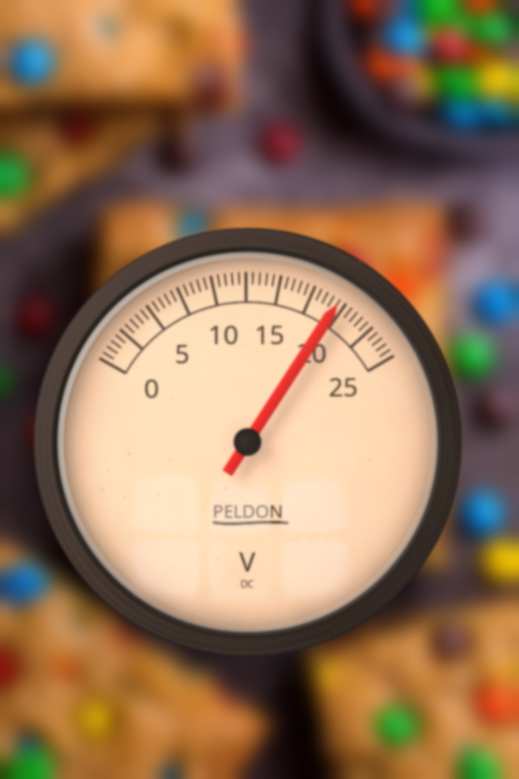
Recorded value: {"value": 19.5, "unit": "V"}
